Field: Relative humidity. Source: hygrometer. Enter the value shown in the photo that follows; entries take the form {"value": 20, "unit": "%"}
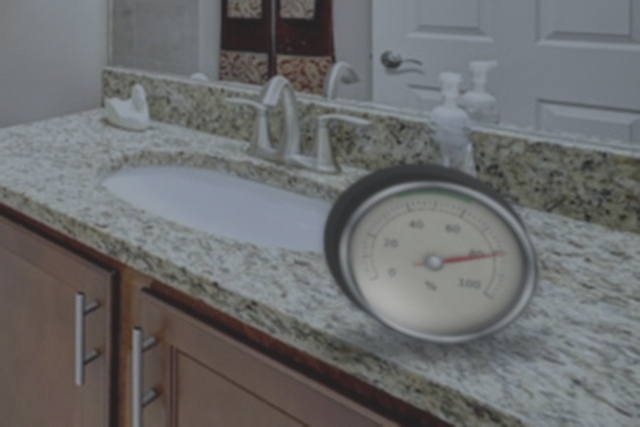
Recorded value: {"value": 80, "unit": "%"}
